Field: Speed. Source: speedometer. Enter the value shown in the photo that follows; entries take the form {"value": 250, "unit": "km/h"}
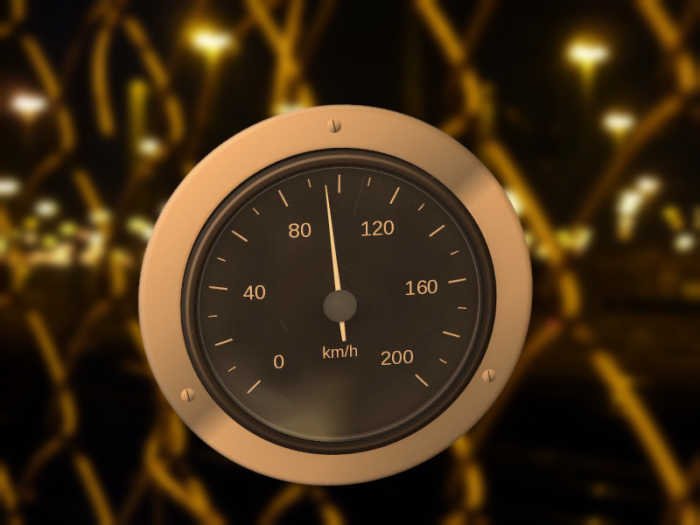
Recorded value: {"value": 95, "unit": "km/h"}
